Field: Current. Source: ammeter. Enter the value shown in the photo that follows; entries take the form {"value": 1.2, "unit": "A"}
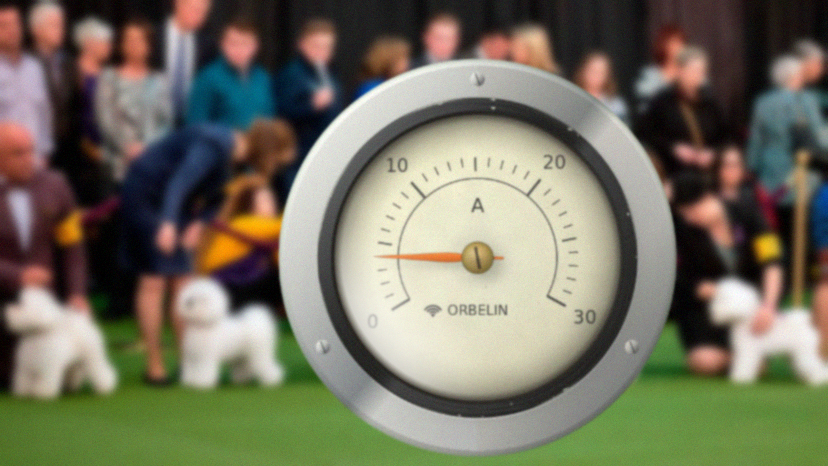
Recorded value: {"value": 4, "unit": "A"}
